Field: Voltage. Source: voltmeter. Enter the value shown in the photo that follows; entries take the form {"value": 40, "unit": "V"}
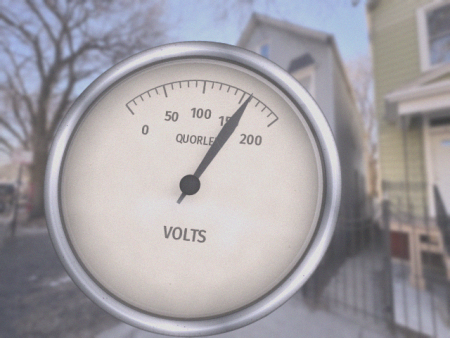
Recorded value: {"value": 160, "unit": "V"}
